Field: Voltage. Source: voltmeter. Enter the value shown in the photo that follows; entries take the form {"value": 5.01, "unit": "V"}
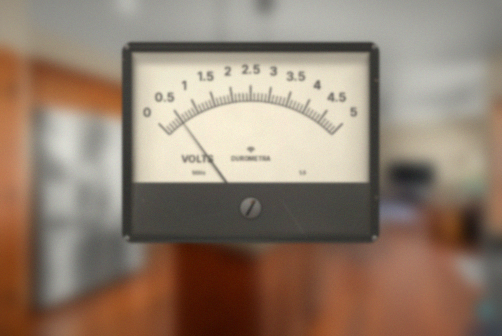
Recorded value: {"value": 0.5, "unit": "V"}
